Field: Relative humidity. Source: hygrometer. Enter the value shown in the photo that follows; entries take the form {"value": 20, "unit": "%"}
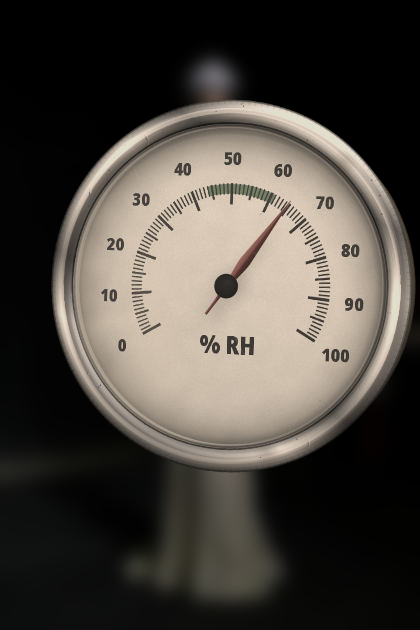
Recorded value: {"value": 65, "unit": "%"}
